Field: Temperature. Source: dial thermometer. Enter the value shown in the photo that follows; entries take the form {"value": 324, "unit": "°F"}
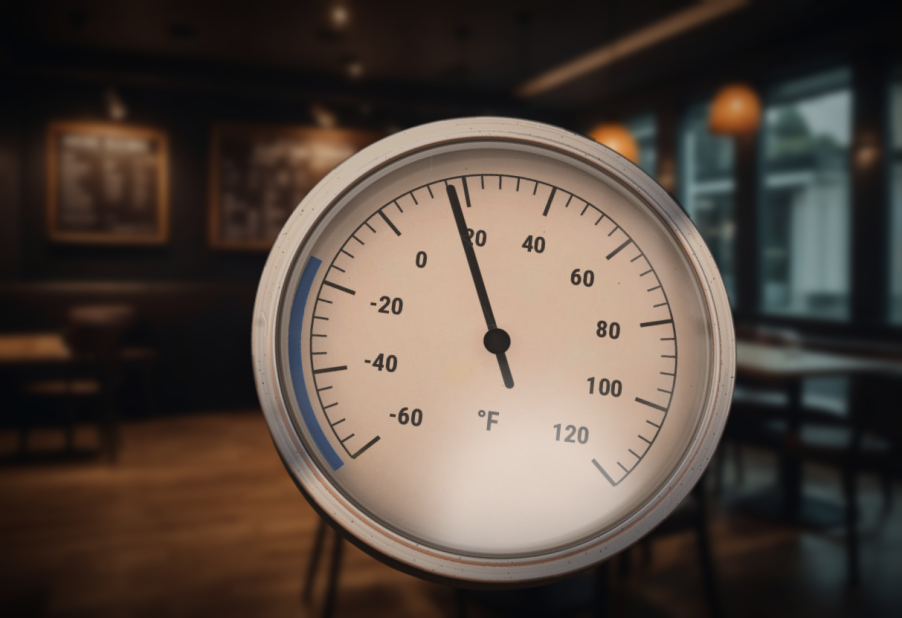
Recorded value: {"value": 16, "unit": "°F"}
